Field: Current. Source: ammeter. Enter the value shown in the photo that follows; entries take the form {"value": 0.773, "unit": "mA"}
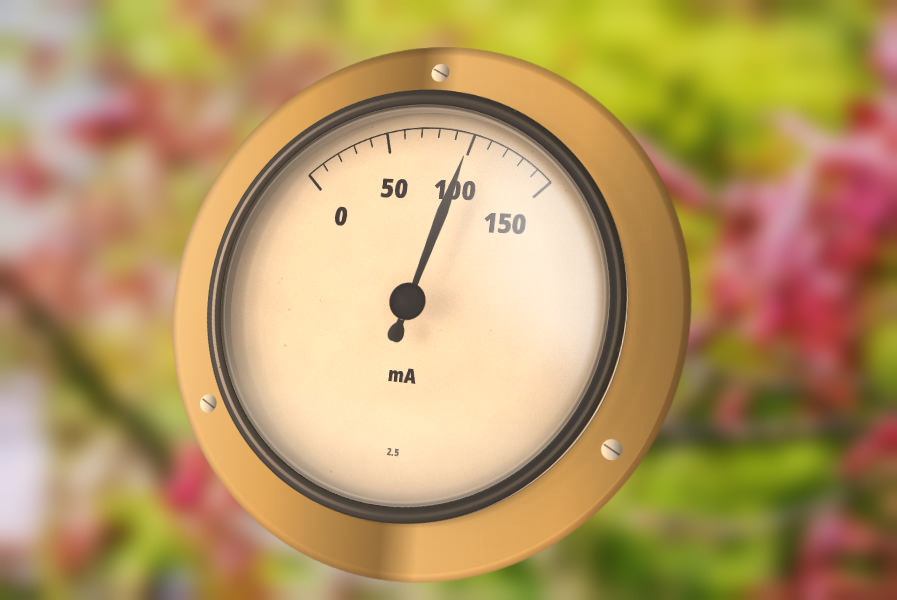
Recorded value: {"value": 100, "unit": "mA"}
